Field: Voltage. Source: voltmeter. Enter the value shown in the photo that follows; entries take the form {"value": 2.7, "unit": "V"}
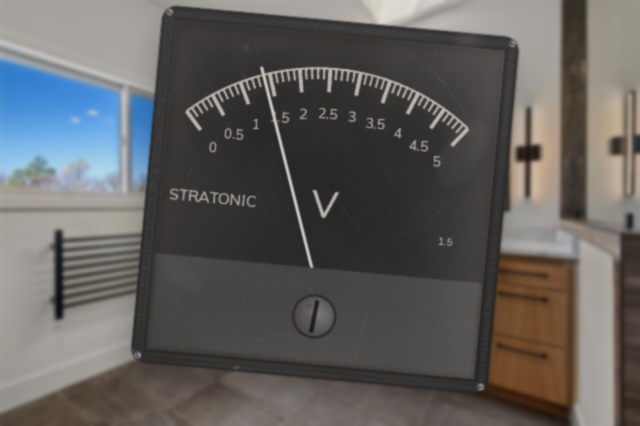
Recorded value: {"value": 1.4, "unit": "V"}
